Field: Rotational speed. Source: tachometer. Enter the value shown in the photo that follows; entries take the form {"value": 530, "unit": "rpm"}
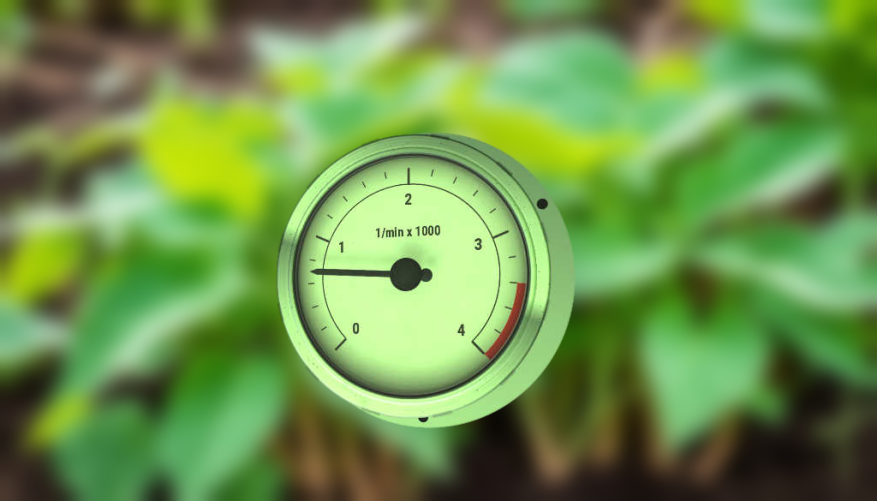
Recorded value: {"value": 700, "unit": "rpm"}
